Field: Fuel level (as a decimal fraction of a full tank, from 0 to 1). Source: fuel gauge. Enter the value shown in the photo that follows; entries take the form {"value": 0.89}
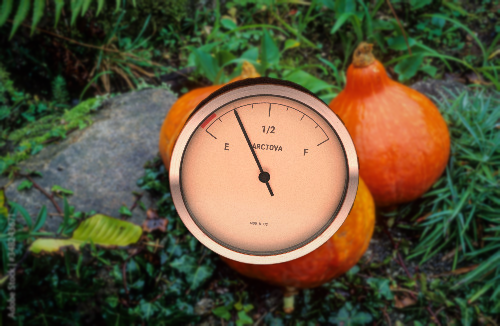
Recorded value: {"value": 0.25}
